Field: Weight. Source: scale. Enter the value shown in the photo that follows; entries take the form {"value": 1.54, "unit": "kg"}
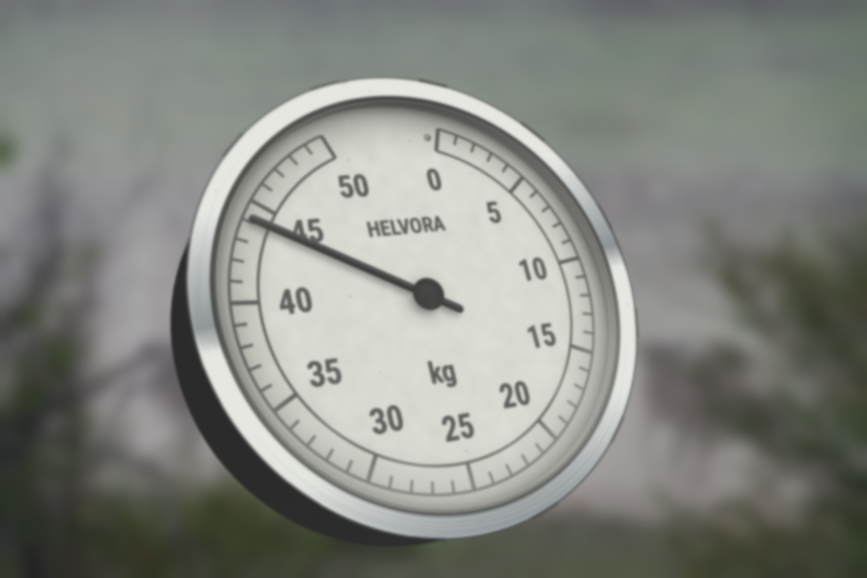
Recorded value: {"value": 44, "unit": "kg"}
